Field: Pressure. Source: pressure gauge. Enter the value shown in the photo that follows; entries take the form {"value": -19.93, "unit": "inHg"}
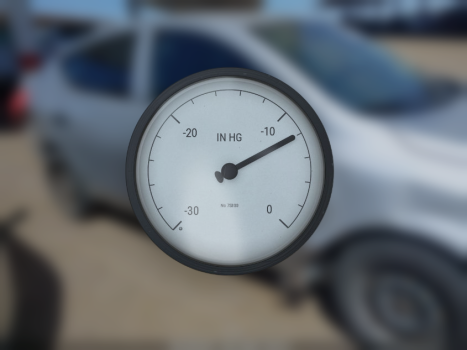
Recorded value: {"value": -8, "unit": "inHg"}
